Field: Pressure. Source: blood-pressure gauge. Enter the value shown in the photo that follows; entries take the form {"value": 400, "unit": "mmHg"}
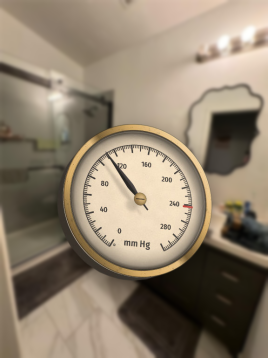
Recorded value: {"value": 110, "unit": "mmHg"}
